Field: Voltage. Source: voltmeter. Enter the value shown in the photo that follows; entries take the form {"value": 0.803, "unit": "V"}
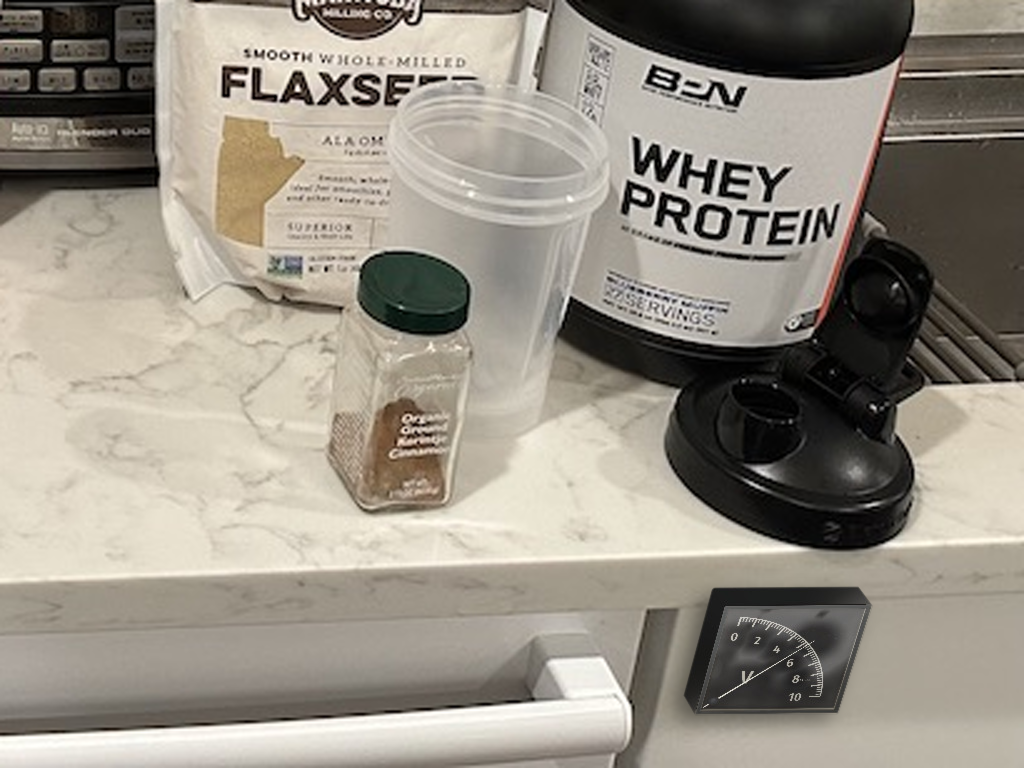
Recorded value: {"value": 5, "unit": "V"}
